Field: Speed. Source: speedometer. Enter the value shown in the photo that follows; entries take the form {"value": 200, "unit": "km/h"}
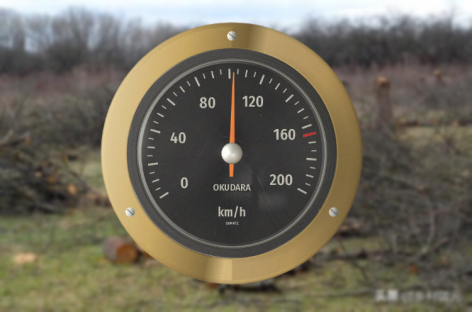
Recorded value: {"value": 102.5, "unit": "km/h"}
